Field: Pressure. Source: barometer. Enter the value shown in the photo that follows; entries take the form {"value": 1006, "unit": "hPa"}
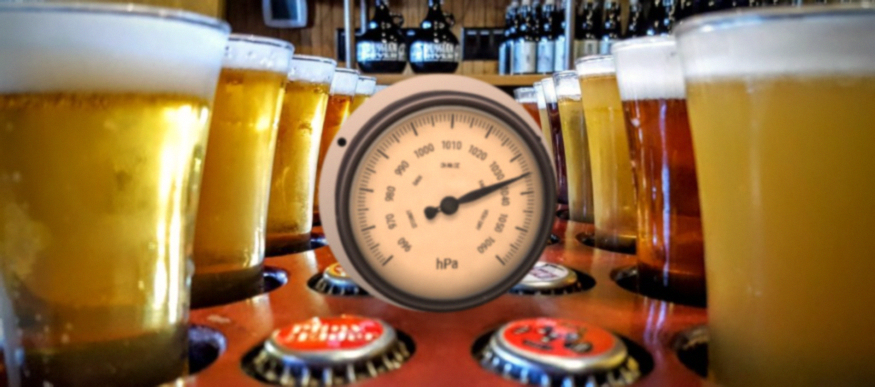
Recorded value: {"value": 1035, "unit": "hPa"}
